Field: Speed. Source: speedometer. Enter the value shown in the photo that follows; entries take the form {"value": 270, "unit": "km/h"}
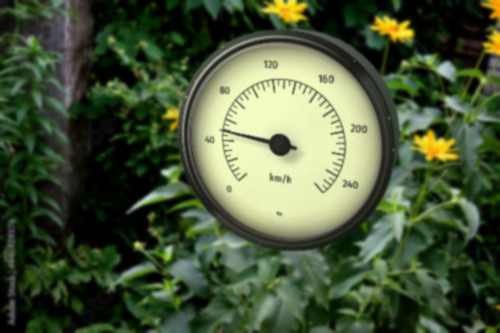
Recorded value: {"value": 50, "unit": "km/h"}
